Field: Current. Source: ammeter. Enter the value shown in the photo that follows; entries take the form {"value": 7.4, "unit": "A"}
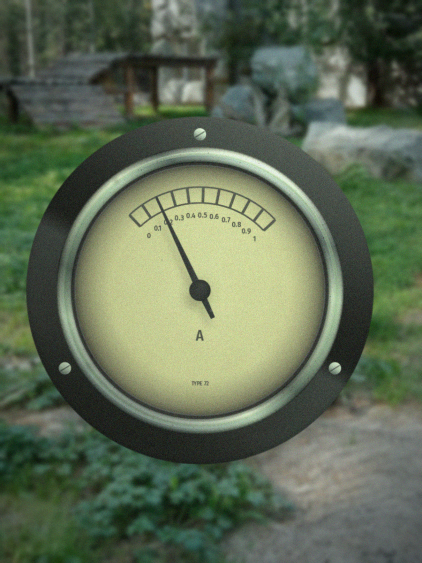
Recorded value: {"value": 0.2, "unit": "A"}
